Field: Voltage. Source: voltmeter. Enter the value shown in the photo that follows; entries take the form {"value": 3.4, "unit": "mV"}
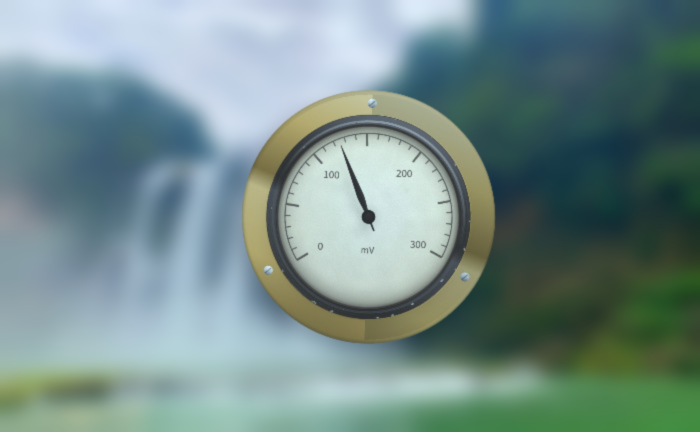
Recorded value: {"value": 125, "unit": "mV"}
